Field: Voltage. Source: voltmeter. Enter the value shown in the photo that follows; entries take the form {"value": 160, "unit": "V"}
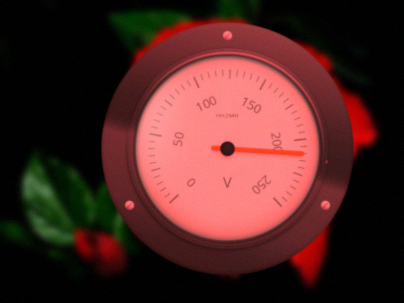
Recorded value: {"value": 210, "unit": "V"}
